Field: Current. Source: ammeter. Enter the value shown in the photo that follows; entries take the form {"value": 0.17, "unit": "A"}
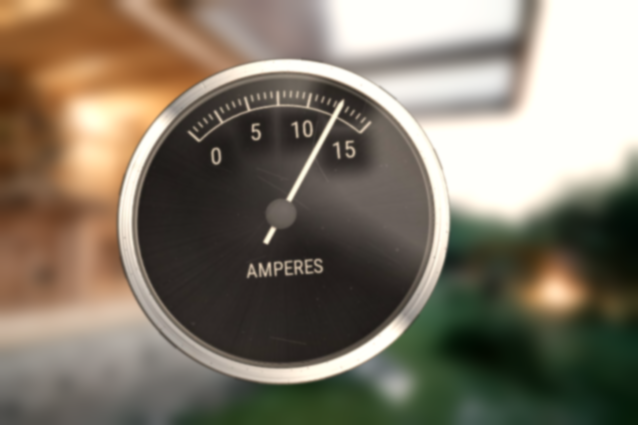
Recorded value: {"value": 12.5, "unit": "A"}
